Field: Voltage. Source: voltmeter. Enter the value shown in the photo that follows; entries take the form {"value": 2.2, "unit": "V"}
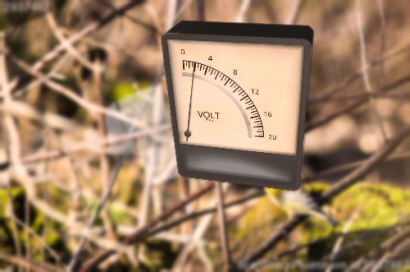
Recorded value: {"value": 2, "unit": "V"}
